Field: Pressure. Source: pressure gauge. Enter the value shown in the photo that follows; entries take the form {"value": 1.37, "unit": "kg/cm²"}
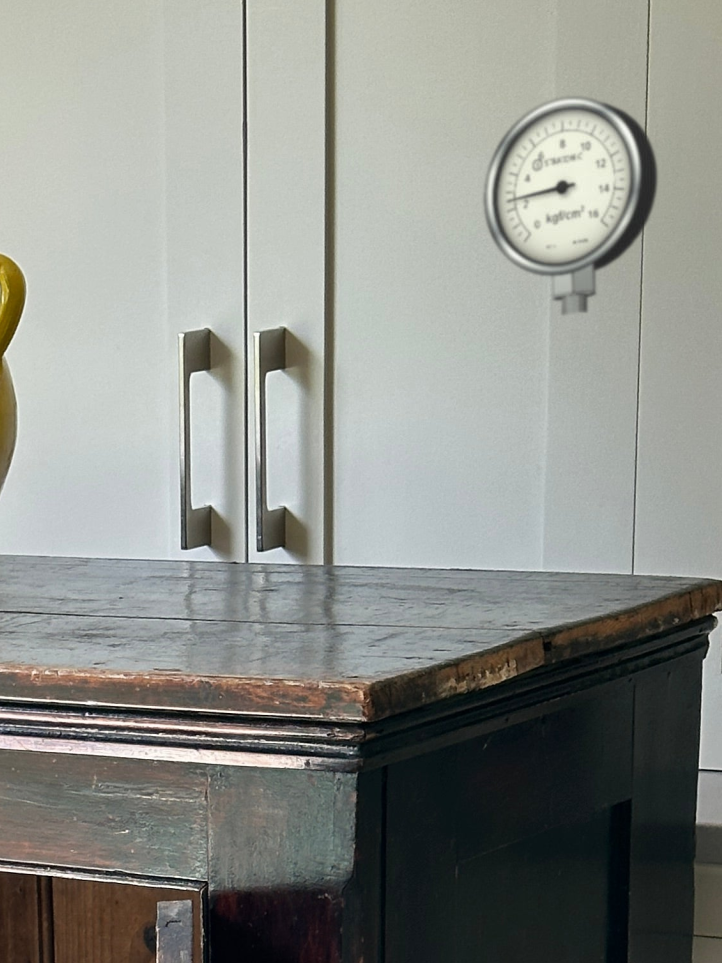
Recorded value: {"value": 2.5, "unit": "kg/cm²"}
